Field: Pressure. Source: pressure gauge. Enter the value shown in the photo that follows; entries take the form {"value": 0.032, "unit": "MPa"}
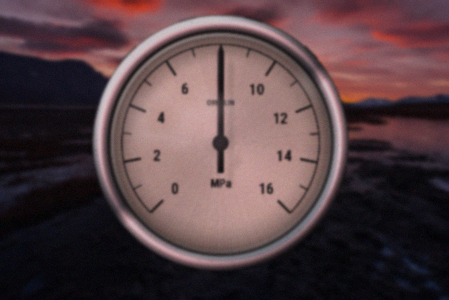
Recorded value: {"value": 8, "unit": "MPa"}
